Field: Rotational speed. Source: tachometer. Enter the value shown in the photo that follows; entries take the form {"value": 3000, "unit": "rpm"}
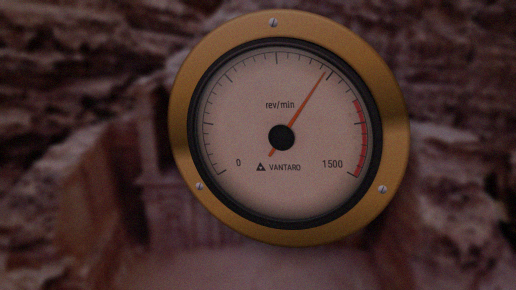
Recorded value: {"value": 975, "unit": "rpm"}
